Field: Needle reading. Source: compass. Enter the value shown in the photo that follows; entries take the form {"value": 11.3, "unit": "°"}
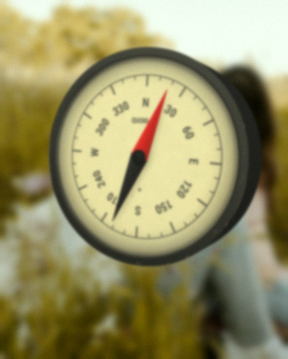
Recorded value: {"value": 20, "unit": "°"}
